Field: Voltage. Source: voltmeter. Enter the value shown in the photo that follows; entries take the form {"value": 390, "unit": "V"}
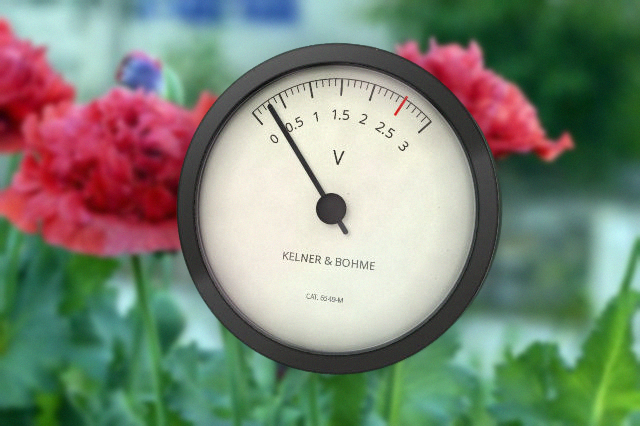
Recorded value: {"value": 0.3, "unit": "V"}
